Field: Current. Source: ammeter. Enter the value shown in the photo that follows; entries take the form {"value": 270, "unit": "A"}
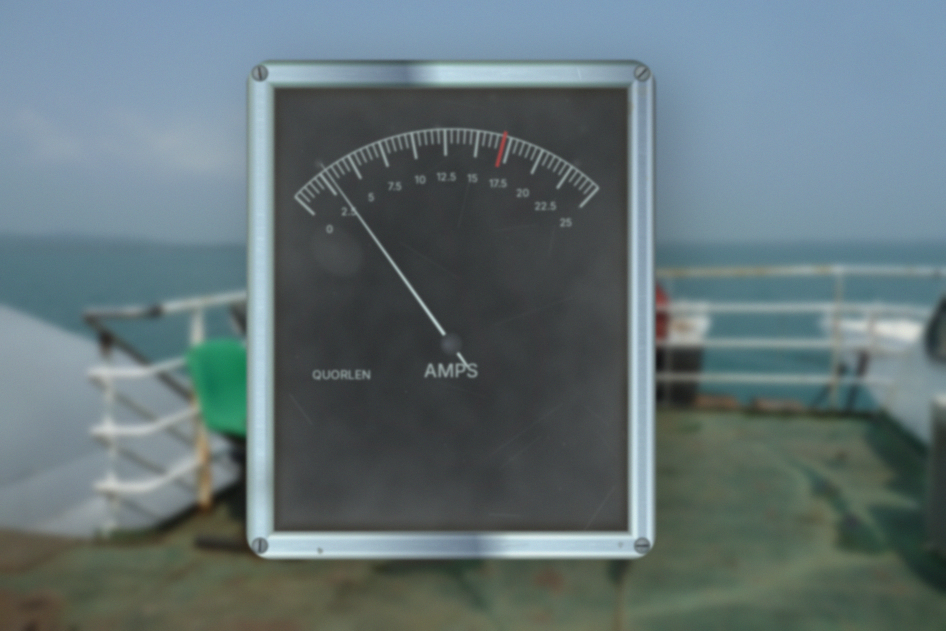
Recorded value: {"value": 3, "unit": "A"}
